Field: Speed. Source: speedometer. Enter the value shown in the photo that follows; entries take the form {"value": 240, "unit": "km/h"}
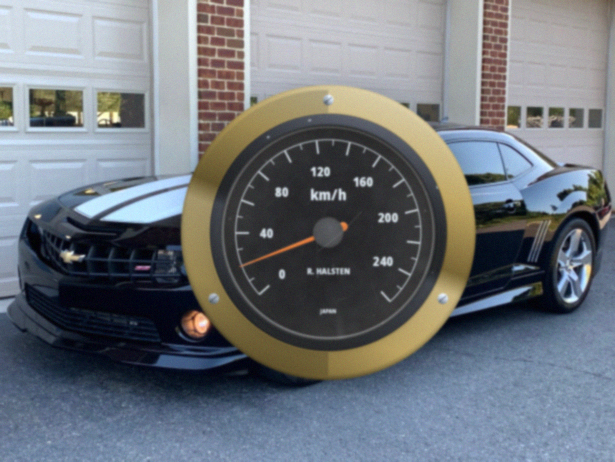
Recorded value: {"value": 20, "unit": "km/h"}
